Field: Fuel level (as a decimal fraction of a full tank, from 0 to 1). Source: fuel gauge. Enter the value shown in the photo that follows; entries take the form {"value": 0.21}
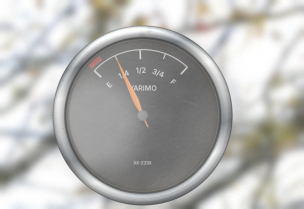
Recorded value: {"value": 0.25}
